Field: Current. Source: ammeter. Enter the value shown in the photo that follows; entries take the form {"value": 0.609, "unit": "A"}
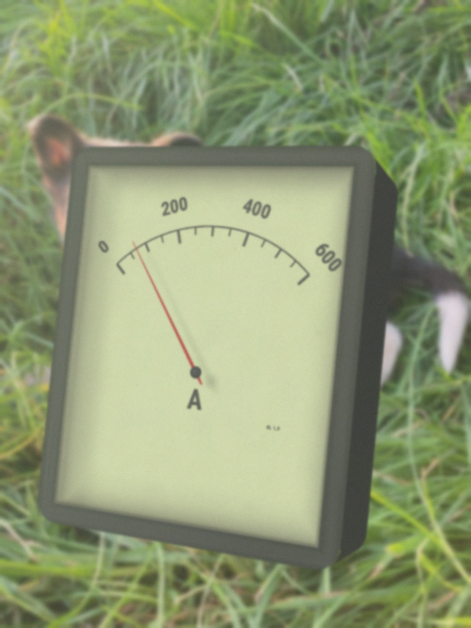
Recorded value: {"value": 75, "unit": "A"}
